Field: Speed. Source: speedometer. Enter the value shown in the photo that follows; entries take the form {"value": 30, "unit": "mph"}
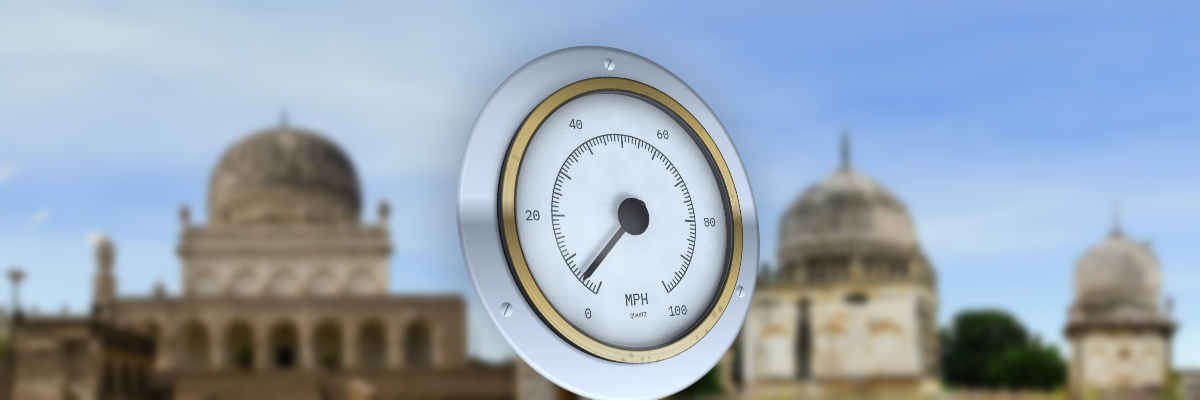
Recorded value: {"value": 5, "unit": "mph"}
